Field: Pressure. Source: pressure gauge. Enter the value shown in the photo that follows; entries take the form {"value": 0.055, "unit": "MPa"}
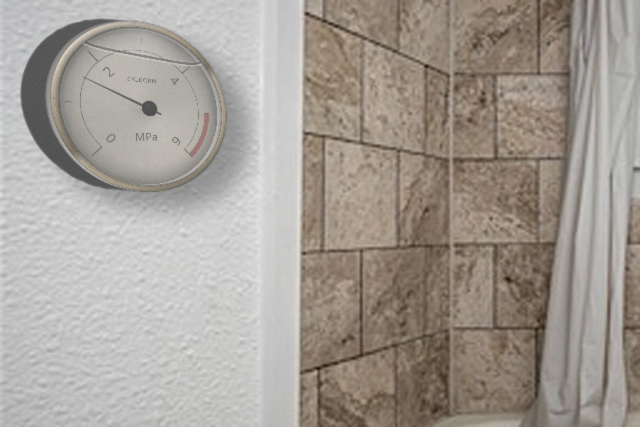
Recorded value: {"value": 1.5, "unit": "MPa"}
